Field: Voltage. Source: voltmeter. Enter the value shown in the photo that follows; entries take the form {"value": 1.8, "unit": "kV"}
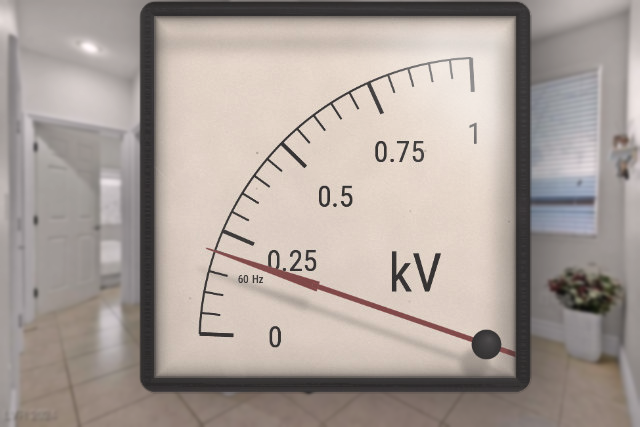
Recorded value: {"value": 0.2, "unit": "kV"}
